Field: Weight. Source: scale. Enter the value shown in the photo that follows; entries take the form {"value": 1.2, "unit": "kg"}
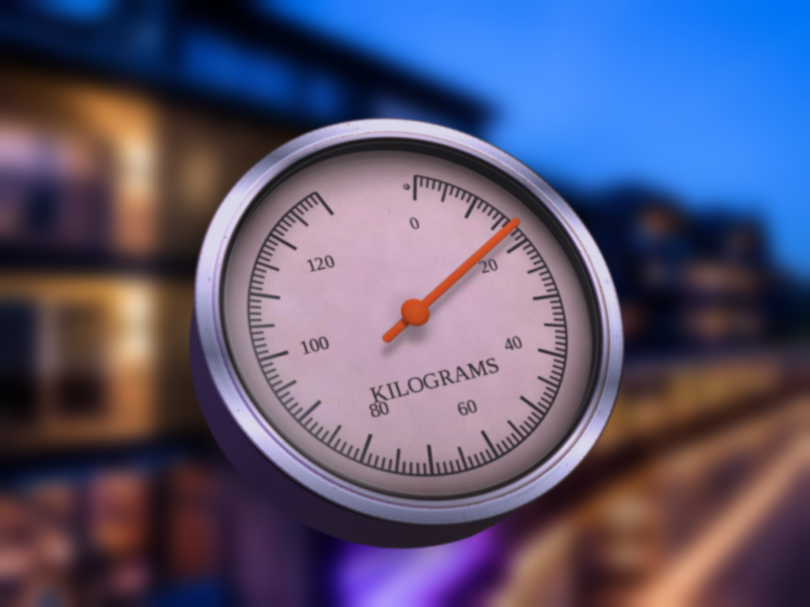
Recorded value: {"value": 17, "unit": "kg"}
